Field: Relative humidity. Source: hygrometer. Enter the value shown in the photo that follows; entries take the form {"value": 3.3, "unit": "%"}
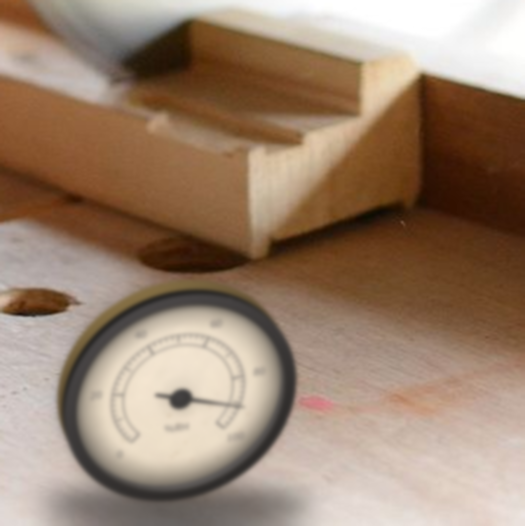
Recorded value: {"value": 90, "unit": "%"}
